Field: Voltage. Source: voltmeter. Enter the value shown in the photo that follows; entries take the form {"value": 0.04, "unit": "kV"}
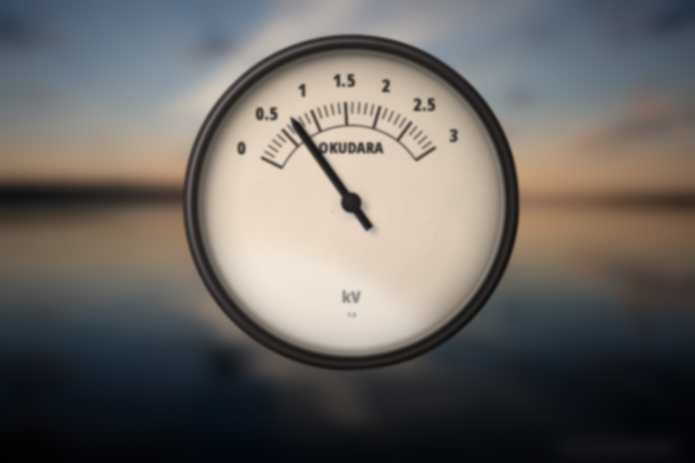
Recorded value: {"value": 0.7, "unit": "kV"}
